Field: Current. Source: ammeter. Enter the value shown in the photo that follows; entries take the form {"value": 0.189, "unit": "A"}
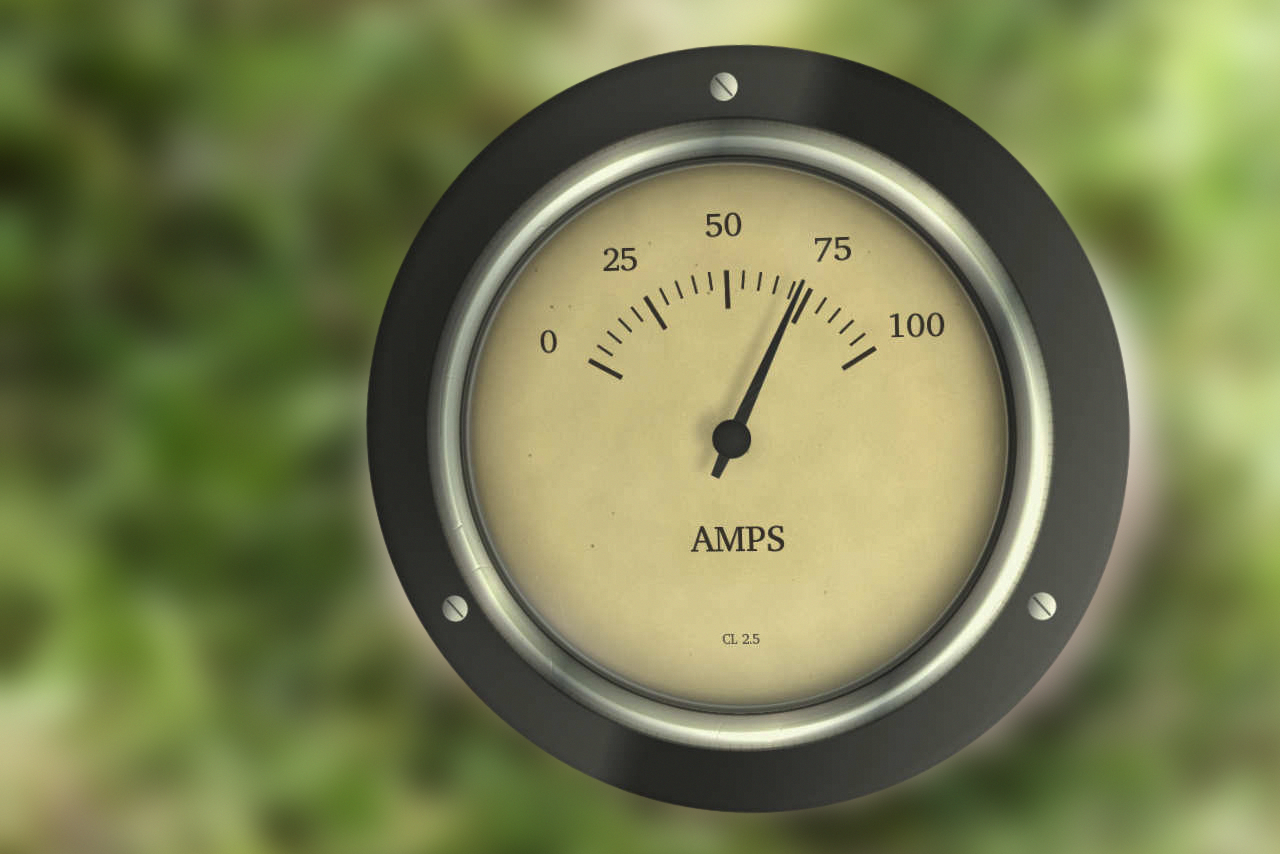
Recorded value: {"value": 72.5, "unit": "A"}
